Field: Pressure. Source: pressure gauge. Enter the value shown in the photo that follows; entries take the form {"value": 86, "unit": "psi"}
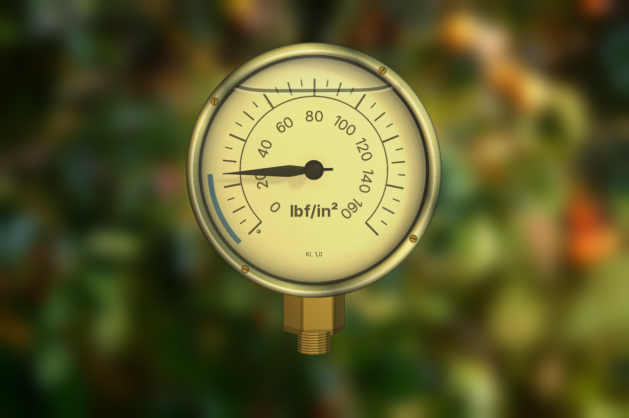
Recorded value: {"value": 25, "unit": "psi"}
